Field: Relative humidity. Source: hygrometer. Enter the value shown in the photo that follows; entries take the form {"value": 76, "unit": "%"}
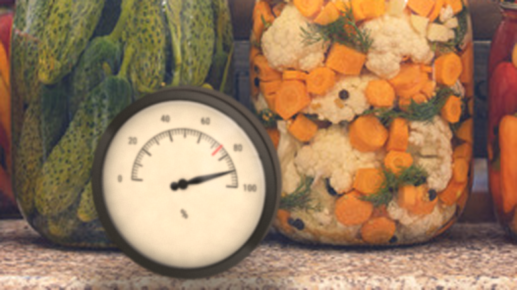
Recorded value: {"value": 90, "unit": "%"}
